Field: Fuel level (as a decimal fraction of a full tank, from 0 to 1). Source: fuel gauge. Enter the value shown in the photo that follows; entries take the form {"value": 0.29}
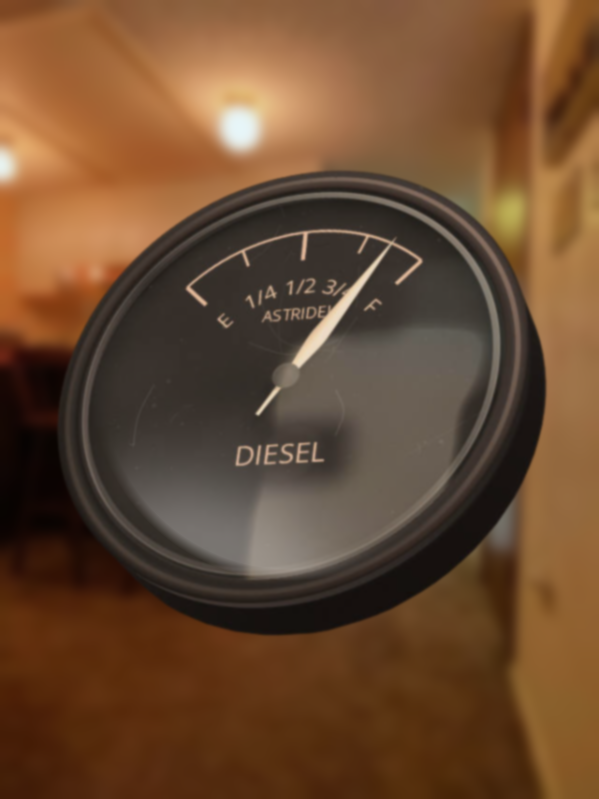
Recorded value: {"value": 0.875}
